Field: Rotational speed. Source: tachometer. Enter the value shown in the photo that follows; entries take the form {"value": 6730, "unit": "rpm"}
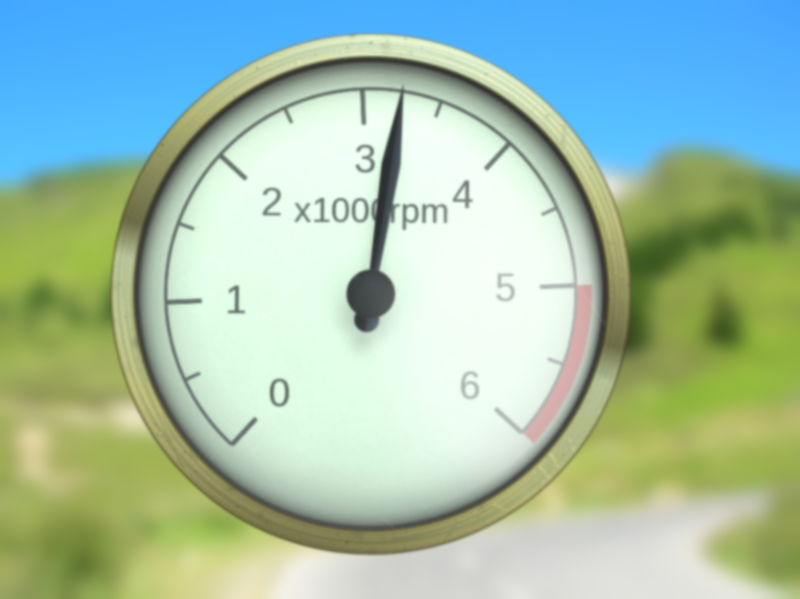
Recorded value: {"value": 3250, "unit": "rpm"}
